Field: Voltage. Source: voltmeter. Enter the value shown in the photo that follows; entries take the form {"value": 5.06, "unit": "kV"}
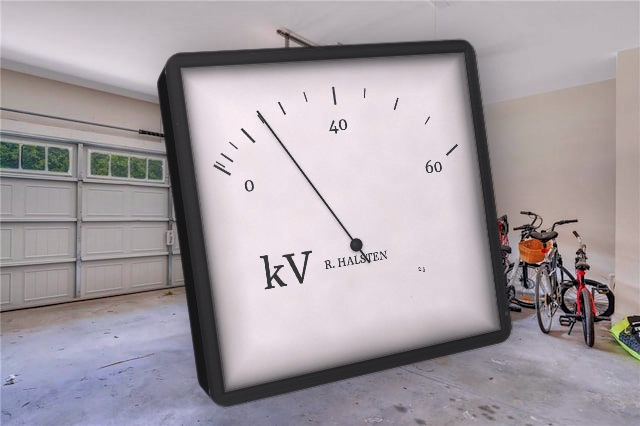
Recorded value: {"value": 25, "unit": "kV"}
